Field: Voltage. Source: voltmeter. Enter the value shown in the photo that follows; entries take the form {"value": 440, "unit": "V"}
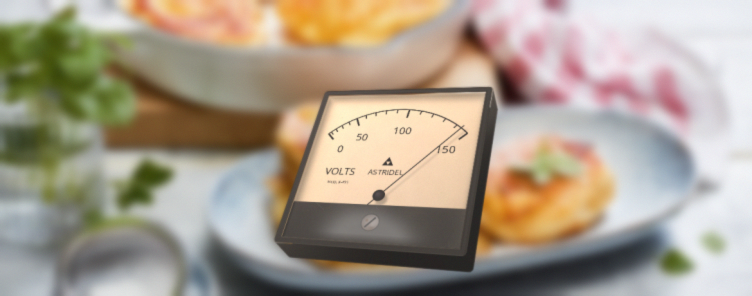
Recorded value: {"value": 145, "unit": "V"}
